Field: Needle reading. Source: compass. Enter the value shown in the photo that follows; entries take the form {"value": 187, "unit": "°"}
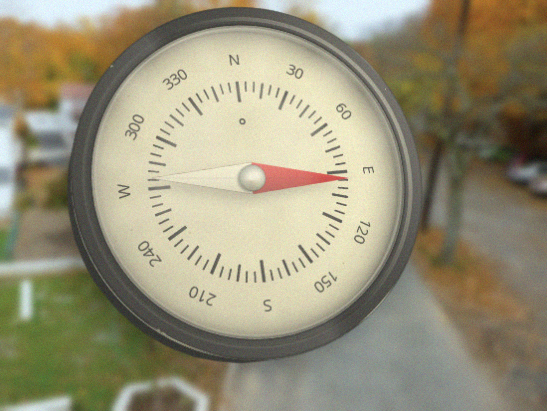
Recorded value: {"value": 95, "unit": "°"}
